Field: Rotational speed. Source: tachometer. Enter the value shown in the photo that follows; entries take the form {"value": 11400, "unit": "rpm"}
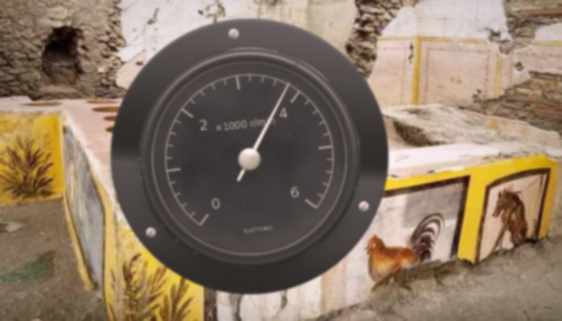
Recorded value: {"value": 3800, "unit": "rpm"}
